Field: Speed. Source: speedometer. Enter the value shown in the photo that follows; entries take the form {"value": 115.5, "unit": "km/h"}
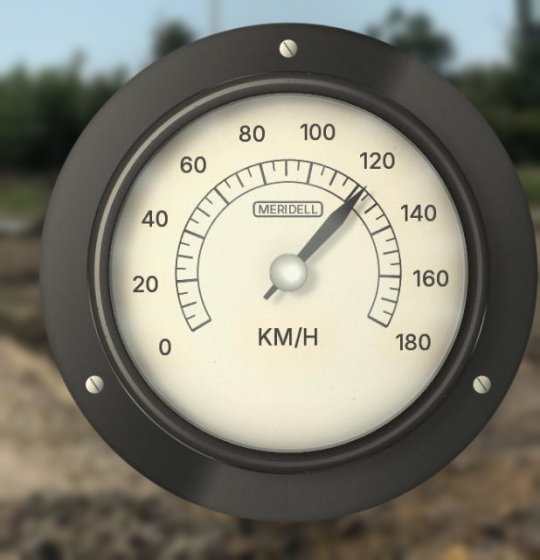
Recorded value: {"value": 122.5, "unit": "km/h"}
